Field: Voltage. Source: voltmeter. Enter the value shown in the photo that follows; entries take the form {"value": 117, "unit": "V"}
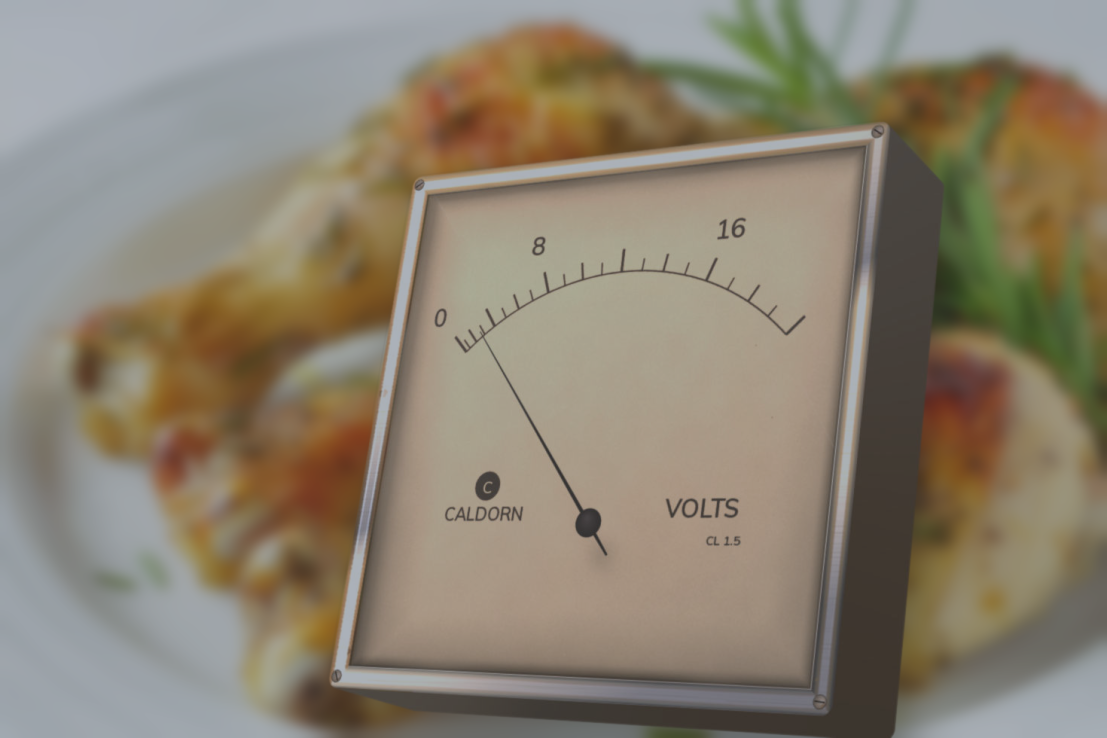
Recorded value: {"value": 3, "unit": "V"}
